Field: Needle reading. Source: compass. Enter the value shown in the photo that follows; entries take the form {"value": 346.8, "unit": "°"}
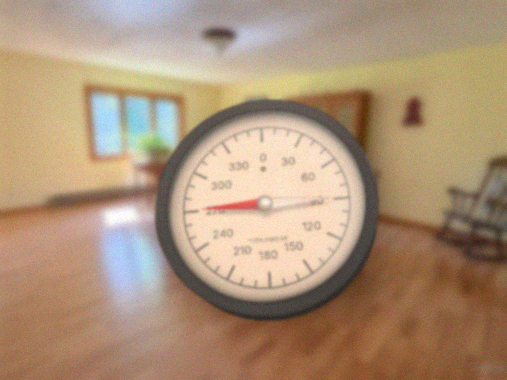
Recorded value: {"value": 270, "unit": "°"}
